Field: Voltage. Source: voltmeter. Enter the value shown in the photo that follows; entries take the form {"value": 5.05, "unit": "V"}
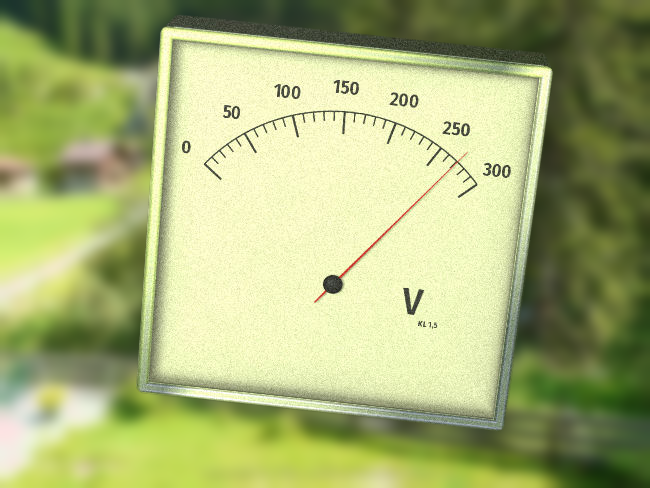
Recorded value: {"value": 270, "unit": "V"}
